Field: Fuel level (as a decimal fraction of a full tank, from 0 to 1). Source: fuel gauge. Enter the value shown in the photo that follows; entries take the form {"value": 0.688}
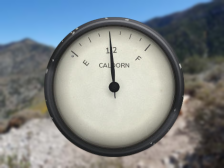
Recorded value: {"value": 0.5}
